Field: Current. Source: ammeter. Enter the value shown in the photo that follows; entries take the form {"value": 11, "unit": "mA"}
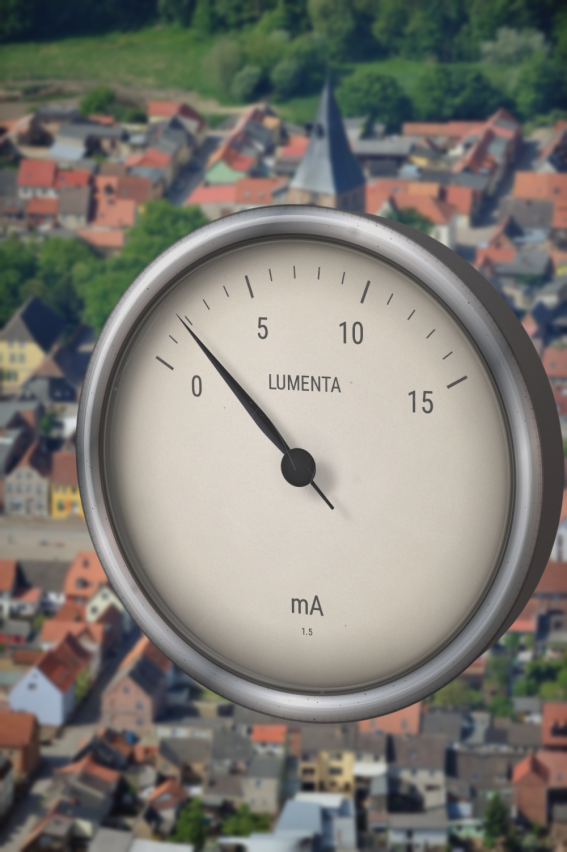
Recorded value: {"value": 2, "unit": "mA"}
